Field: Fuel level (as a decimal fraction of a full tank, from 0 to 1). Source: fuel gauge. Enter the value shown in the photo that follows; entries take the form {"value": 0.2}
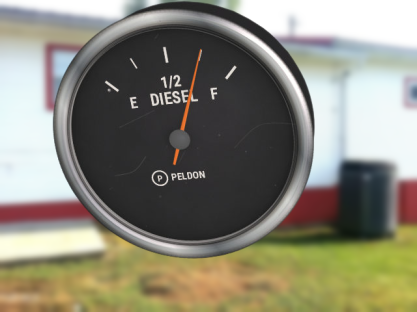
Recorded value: {"value": 0.75}
